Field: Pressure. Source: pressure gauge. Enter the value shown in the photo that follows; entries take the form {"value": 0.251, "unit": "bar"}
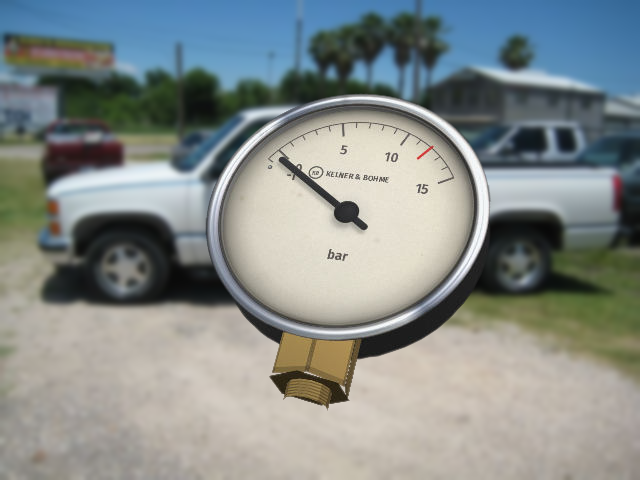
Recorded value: {"value": -0.5, "unit": "bar"}
